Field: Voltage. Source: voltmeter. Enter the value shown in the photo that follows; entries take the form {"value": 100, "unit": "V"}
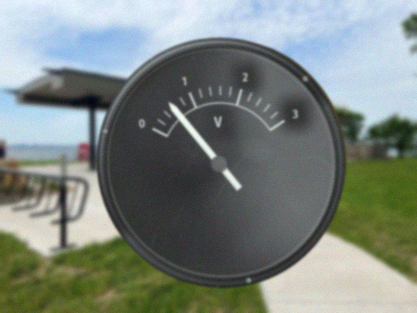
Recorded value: {"value": 0.6, "unit": "V"}
